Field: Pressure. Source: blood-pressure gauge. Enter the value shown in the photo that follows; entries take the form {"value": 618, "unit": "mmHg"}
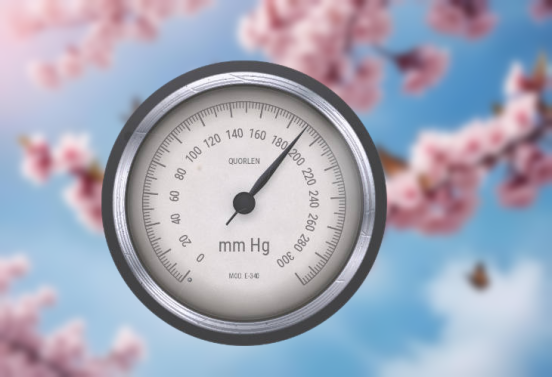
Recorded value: {"value": 190, "unit": "mmHg"}
